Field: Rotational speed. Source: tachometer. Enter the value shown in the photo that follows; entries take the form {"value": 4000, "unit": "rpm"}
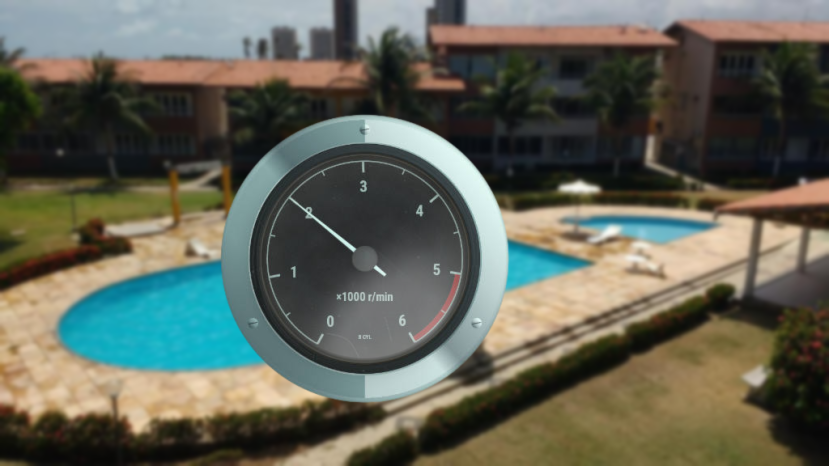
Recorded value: {"value": 2000, "unit": "rpm"}
